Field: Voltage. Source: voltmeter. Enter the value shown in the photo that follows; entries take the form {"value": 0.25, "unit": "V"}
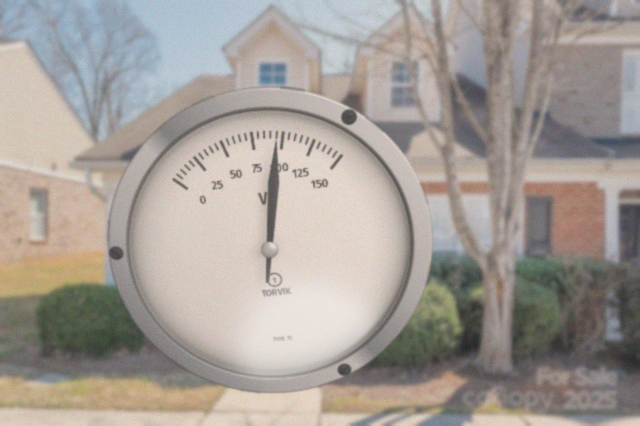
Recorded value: {"value": 95, "unit": "V"}
